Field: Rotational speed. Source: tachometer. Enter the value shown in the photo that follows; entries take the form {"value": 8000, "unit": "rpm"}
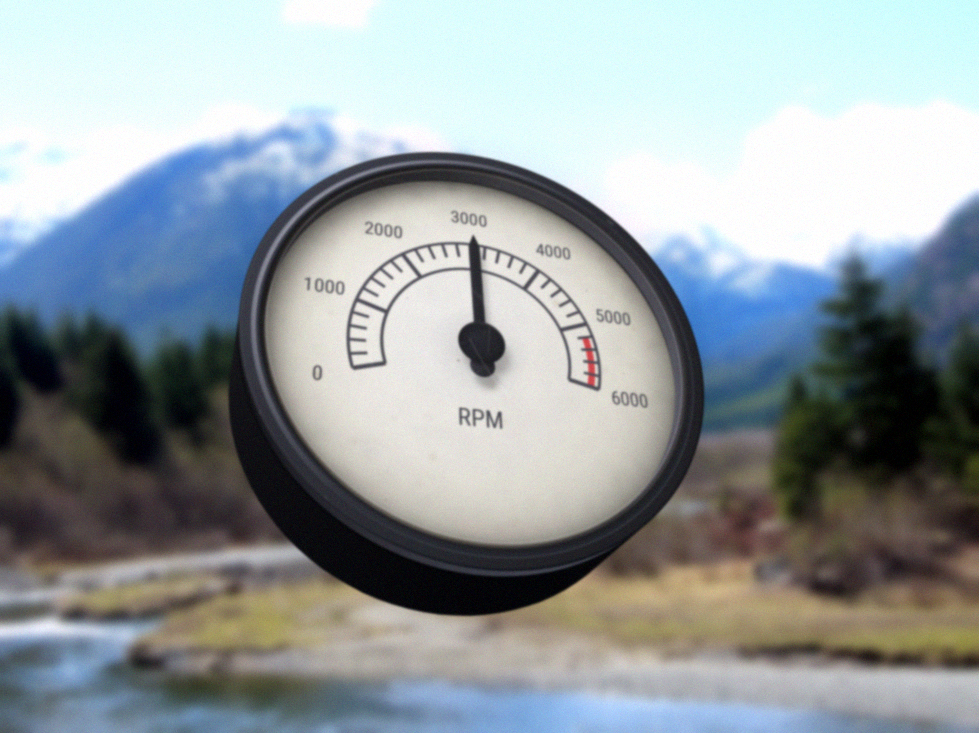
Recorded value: {"value": 3000, "unit": "rpm"}
